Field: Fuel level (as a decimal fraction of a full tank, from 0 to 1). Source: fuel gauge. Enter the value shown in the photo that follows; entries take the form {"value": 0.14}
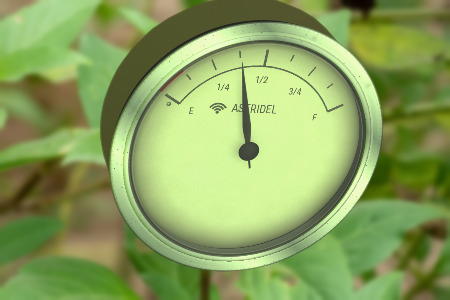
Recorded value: {"value": 0.375}
